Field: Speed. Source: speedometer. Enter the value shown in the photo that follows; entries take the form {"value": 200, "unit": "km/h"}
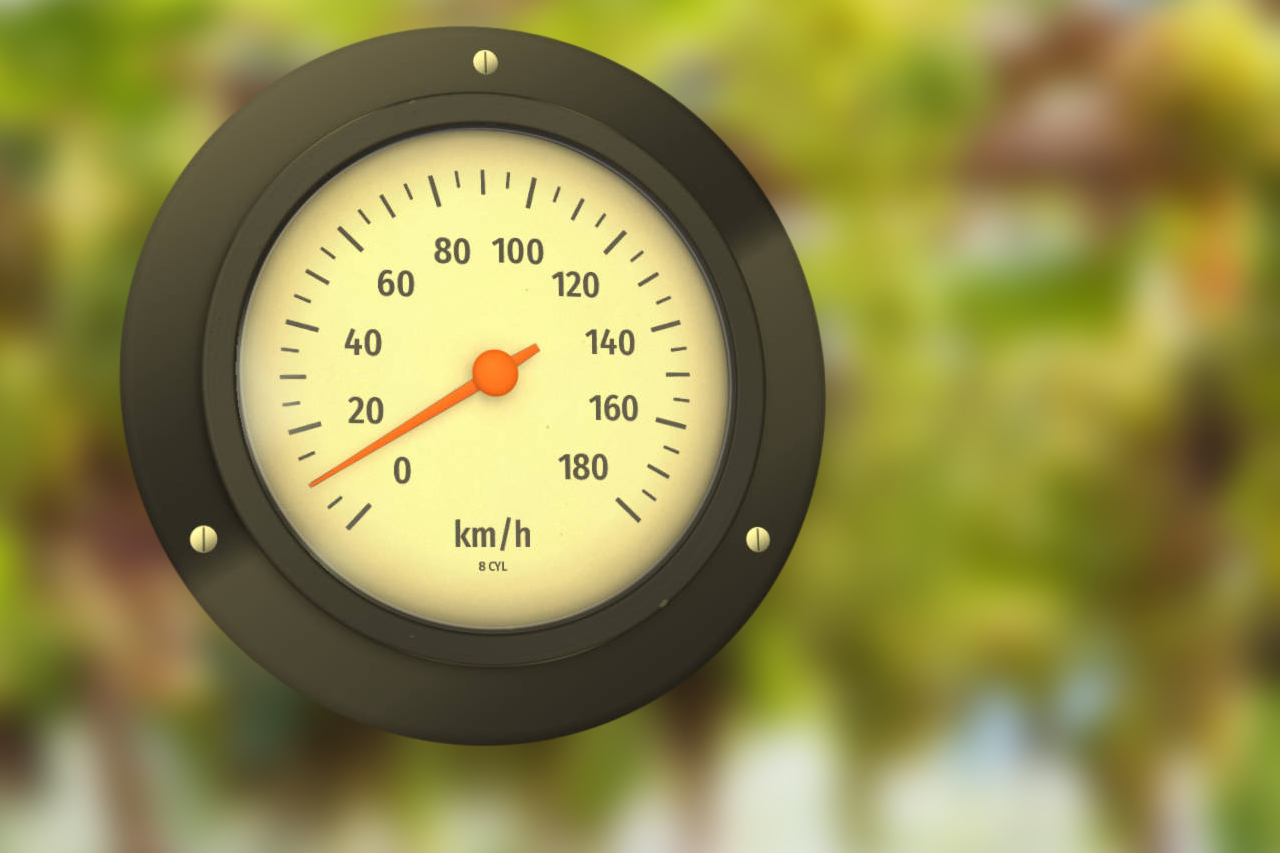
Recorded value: {"value": 10, "unit": "km/h"}
